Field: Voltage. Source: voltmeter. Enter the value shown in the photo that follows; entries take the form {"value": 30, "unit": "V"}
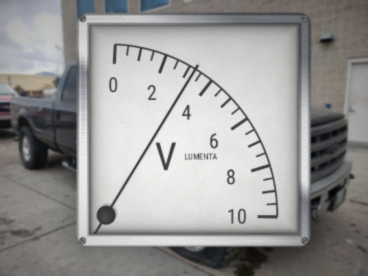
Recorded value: {"value": 3.25, "unit": "V"}
